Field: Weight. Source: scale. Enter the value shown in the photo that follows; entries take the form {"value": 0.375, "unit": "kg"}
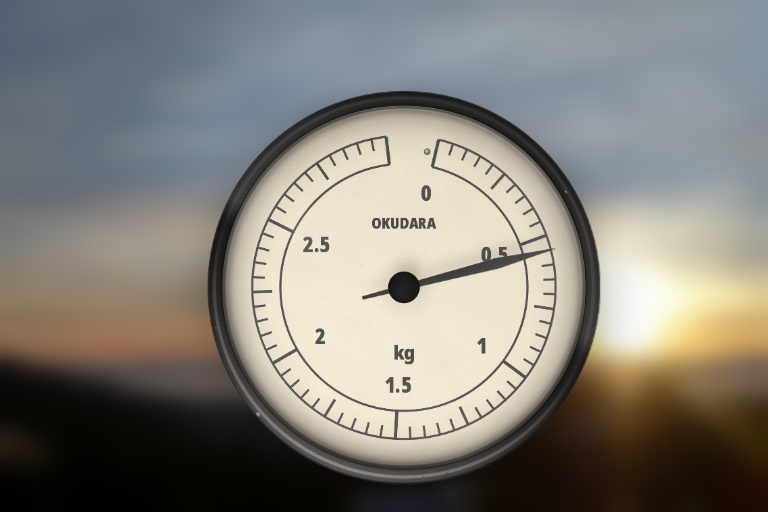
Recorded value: {"value": 0.55, "unit": "kg"}
